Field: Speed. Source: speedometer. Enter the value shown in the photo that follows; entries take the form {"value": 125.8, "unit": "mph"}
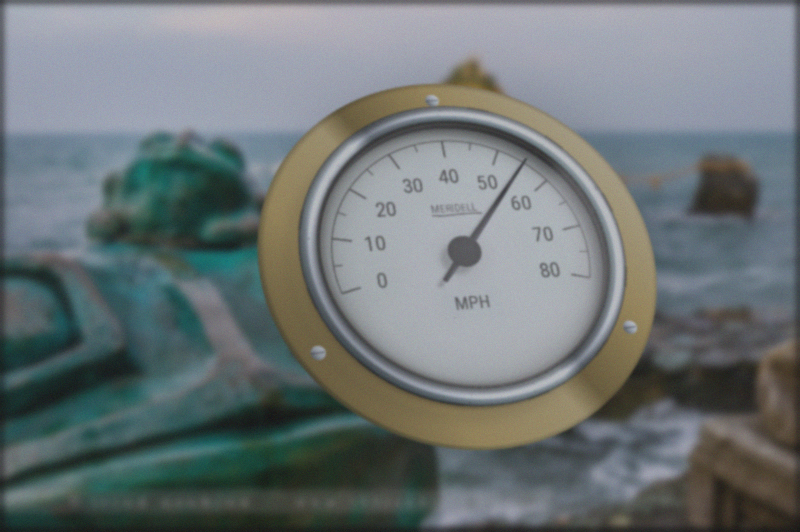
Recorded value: {"value": 55, "unit": "mph"}
